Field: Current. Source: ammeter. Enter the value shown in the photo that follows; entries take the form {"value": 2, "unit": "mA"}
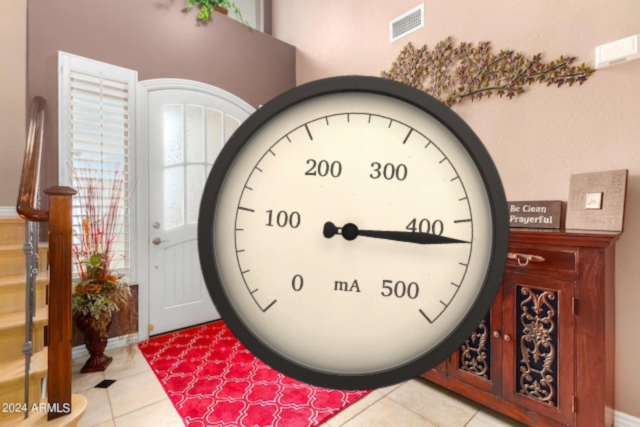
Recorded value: {"value": 420, "unit": "mA"}
